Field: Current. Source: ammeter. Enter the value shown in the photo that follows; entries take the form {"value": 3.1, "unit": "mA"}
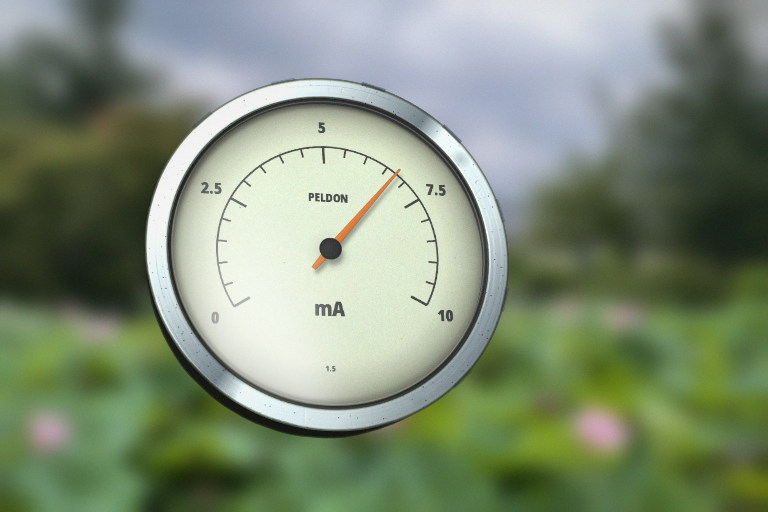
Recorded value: {"value": 6.75, "unit": "mA"}
